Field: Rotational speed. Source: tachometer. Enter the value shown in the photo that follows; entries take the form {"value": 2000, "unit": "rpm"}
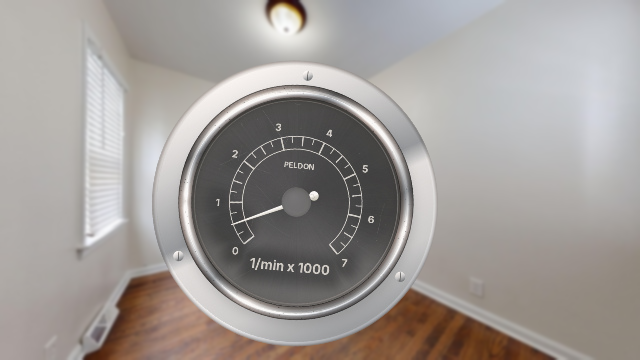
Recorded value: {"value": 500, "unit": "rpm"}
